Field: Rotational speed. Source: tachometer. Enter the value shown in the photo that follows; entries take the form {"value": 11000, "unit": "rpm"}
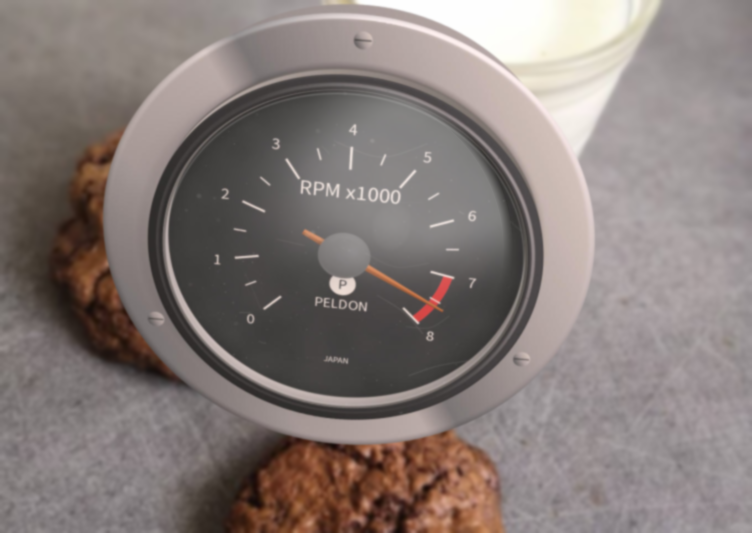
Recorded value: {"value": 7500, "unit": "rpm"}
